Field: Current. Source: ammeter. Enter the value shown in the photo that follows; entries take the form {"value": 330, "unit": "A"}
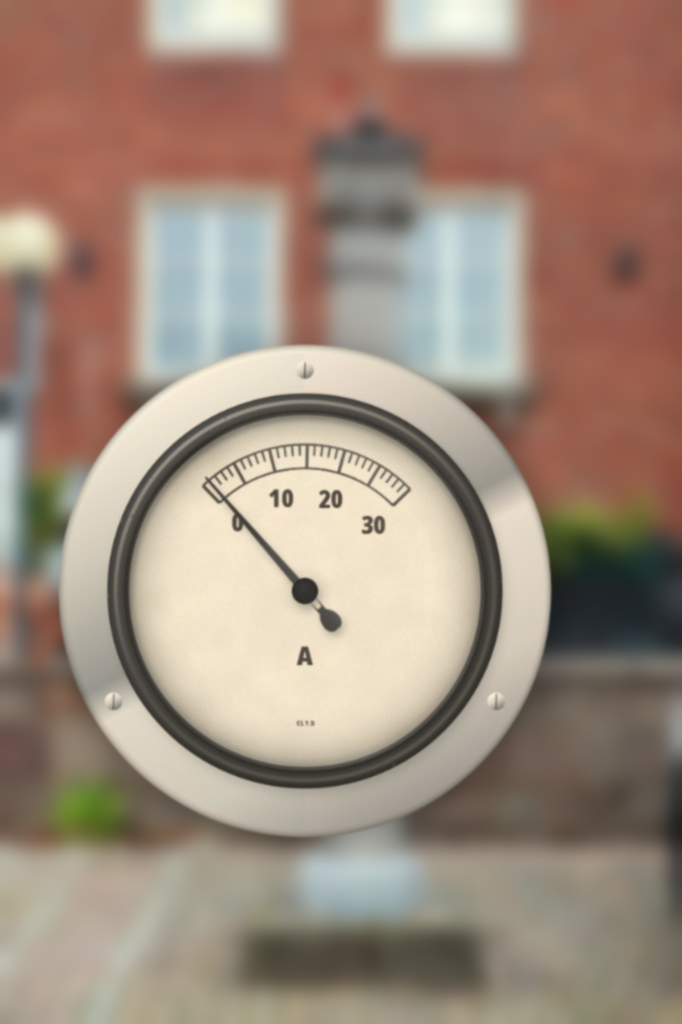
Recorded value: {"value": 1, "unit": "A"}
